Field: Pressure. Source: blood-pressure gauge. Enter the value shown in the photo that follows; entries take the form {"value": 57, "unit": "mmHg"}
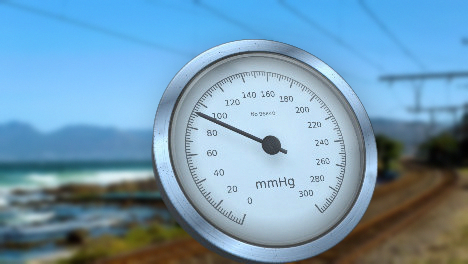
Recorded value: {"value": 90, "unit": "mmHg"}
